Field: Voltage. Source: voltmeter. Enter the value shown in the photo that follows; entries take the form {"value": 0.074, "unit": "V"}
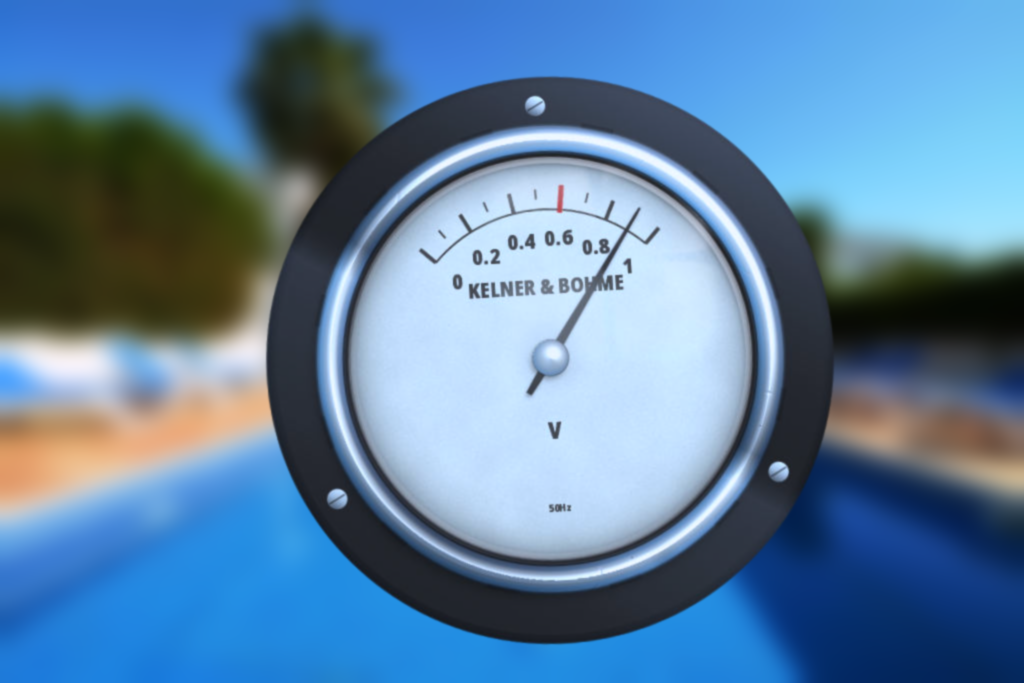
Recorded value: {"value": 0.9, "unit": "V"}
